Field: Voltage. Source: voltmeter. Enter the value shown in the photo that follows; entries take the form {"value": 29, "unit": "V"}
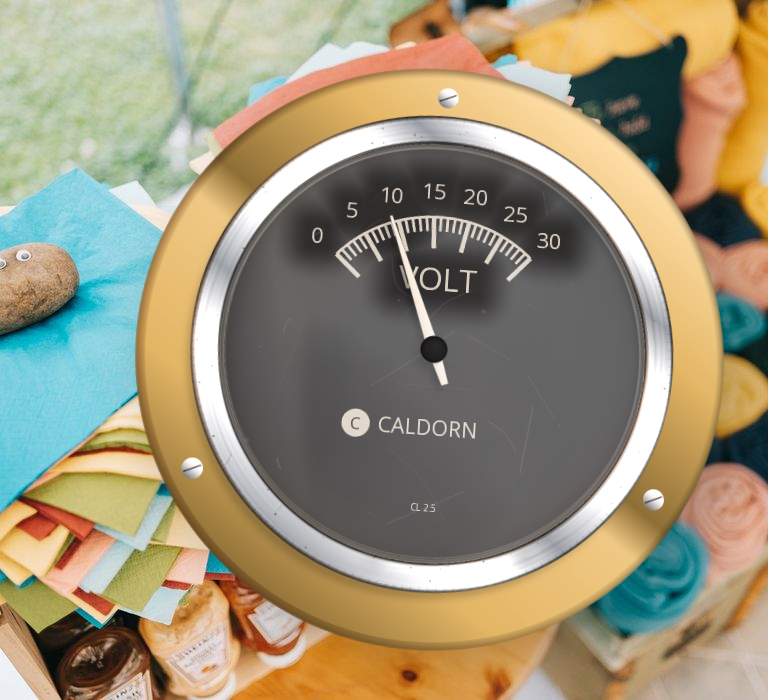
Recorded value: {"value": 9, "unit": "V"}
